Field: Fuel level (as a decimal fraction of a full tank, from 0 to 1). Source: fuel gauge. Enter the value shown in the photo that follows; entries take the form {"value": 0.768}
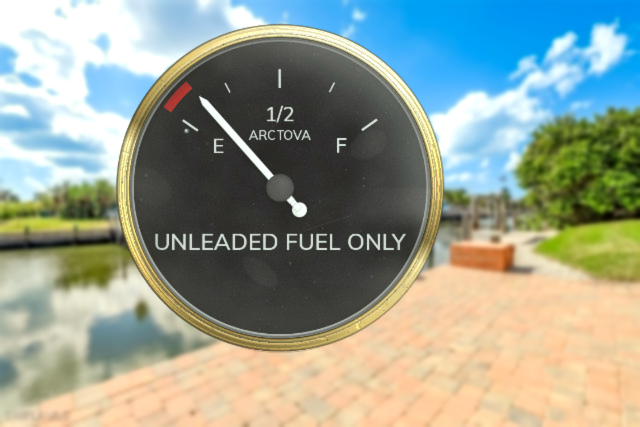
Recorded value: {"value": 0.125}
